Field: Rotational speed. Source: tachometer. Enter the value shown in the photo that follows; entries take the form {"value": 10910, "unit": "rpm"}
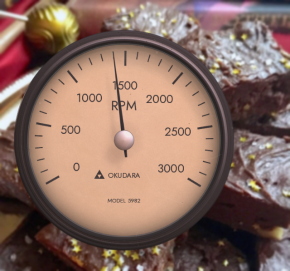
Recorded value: {"value": 1400, "unit": "rpm"}
